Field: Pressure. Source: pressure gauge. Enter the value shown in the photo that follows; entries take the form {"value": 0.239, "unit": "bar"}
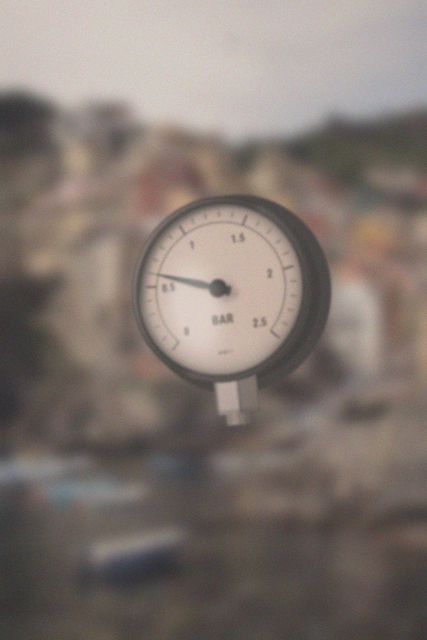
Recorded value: {"value": 0.6, "unit": "bar"}
